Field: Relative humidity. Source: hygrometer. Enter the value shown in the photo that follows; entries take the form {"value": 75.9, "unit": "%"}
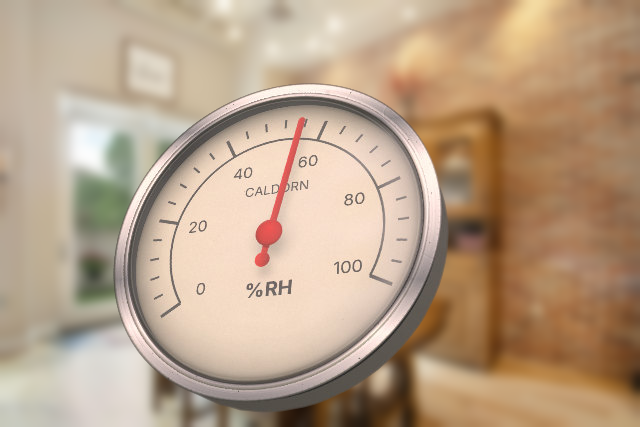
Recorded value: {"value": 56, "unit": "%"}
